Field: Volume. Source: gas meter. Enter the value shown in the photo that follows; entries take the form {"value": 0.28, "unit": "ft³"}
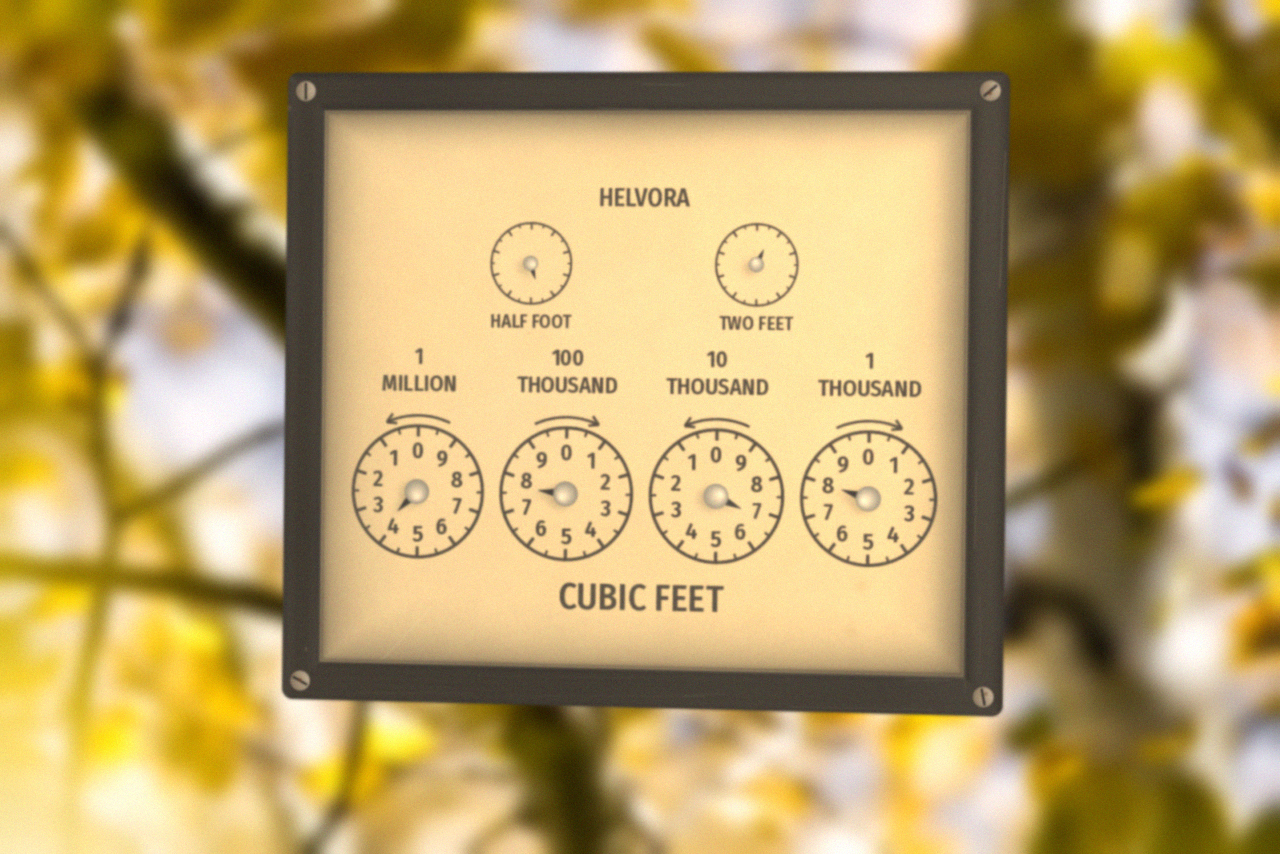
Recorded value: {"value": 376800, "unit": "ft³"}
